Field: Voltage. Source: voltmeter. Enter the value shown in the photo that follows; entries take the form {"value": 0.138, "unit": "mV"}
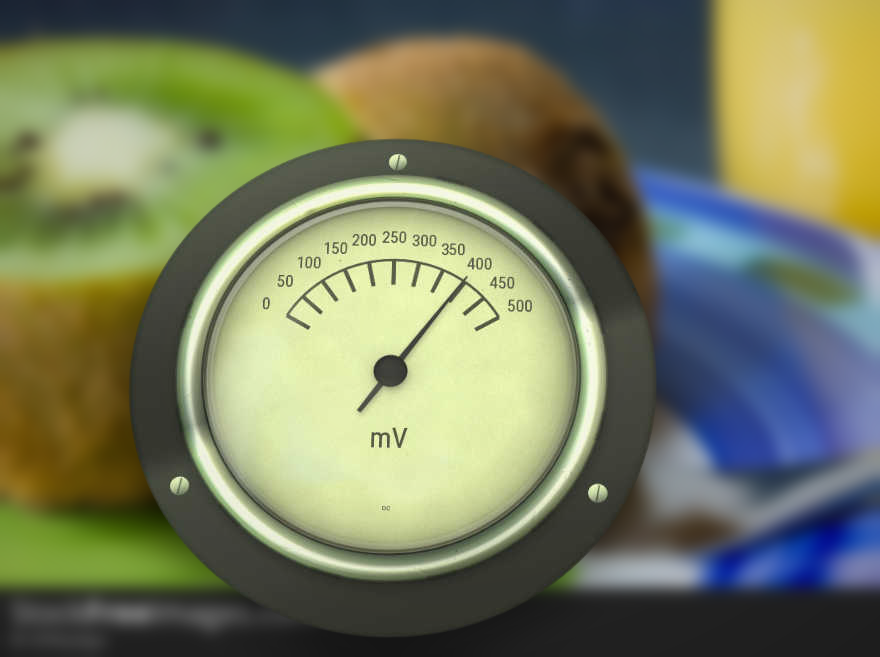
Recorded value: {"value": 400, "unit": "mV"}
